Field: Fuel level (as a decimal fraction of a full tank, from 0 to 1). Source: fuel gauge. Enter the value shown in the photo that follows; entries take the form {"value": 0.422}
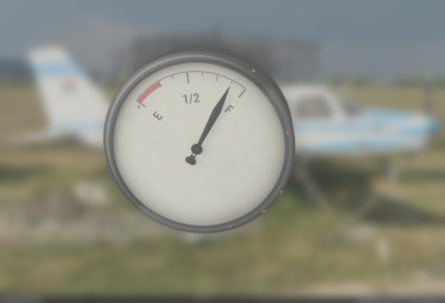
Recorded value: {"value": 0.875}
